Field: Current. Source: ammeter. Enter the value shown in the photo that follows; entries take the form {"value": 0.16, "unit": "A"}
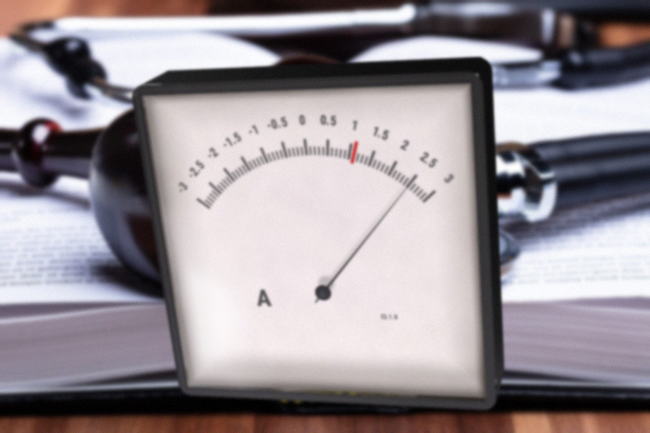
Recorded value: {"value": 2.5, "unit": "A"}
